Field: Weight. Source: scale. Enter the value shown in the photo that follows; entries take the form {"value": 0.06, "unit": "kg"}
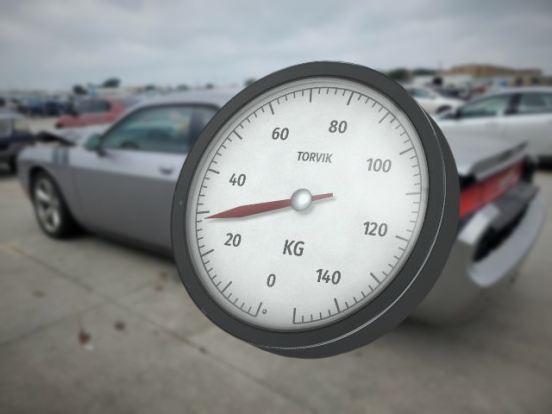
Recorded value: {"value": 28, "unit": "kg"}
